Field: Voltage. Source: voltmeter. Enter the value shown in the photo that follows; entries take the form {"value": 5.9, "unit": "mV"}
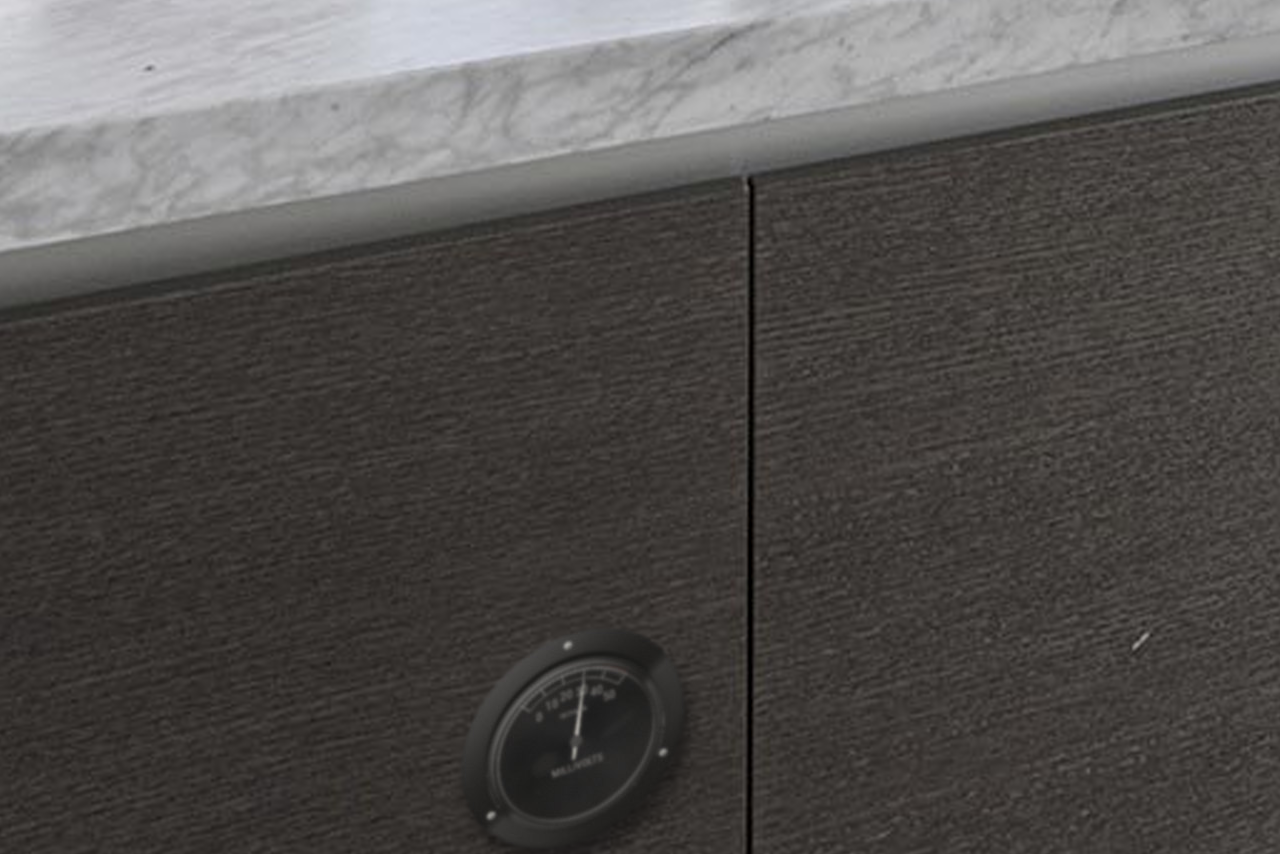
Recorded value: {"value": 30, "unit": "mV"}
